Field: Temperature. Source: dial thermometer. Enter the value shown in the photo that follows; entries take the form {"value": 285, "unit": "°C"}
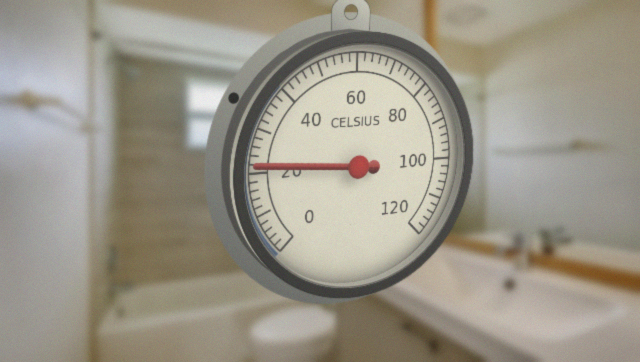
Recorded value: {"value": 22, "unit": "°C"}
